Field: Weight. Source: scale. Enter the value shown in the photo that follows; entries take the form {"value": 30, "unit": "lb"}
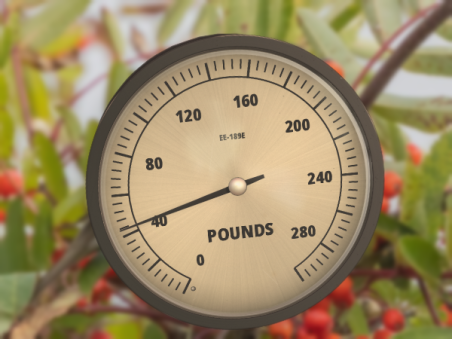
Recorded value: {"value": 44, "unit": "lb"}
